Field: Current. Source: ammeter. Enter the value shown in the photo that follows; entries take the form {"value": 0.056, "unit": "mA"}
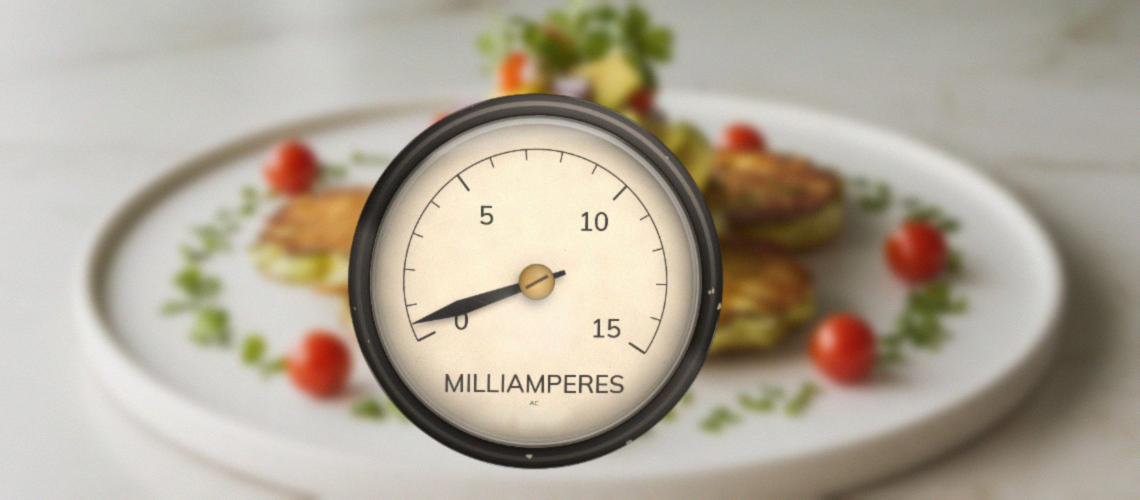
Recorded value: {"value": 0.5, "unit": "mA"}
